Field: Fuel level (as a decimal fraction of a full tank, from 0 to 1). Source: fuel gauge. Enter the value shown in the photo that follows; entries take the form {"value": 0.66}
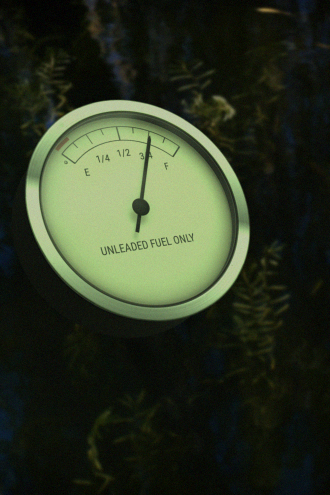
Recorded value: {"value": 0.75}
